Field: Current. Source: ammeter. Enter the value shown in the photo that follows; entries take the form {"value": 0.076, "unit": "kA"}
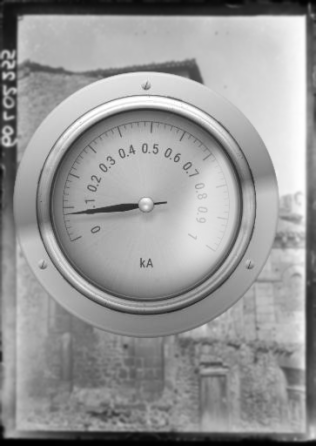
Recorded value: {"value": 0.08, "unit": "kA"}
